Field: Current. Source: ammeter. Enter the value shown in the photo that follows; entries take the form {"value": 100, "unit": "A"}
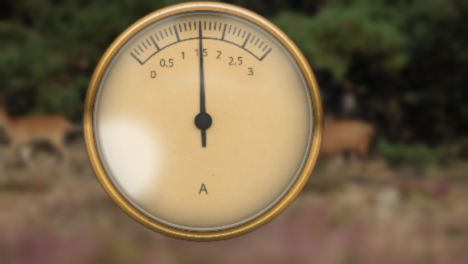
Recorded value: {"value": 1.5, "unit": "A"}
